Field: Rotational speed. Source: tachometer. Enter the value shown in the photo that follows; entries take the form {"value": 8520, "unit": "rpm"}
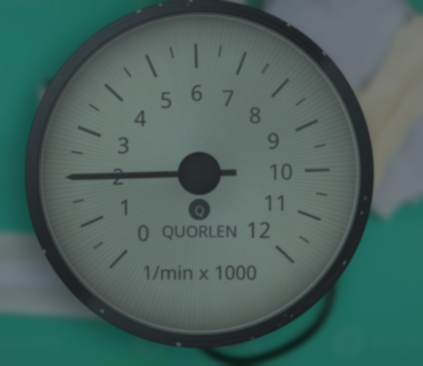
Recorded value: {"value": 2000, "unit": "rpm"}
